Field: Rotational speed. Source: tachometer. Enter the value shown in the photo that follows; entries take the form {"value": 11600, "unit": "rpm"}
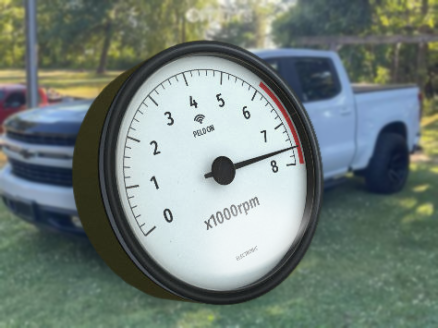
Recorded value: {"value": 7600, "unit": "rpm"}
